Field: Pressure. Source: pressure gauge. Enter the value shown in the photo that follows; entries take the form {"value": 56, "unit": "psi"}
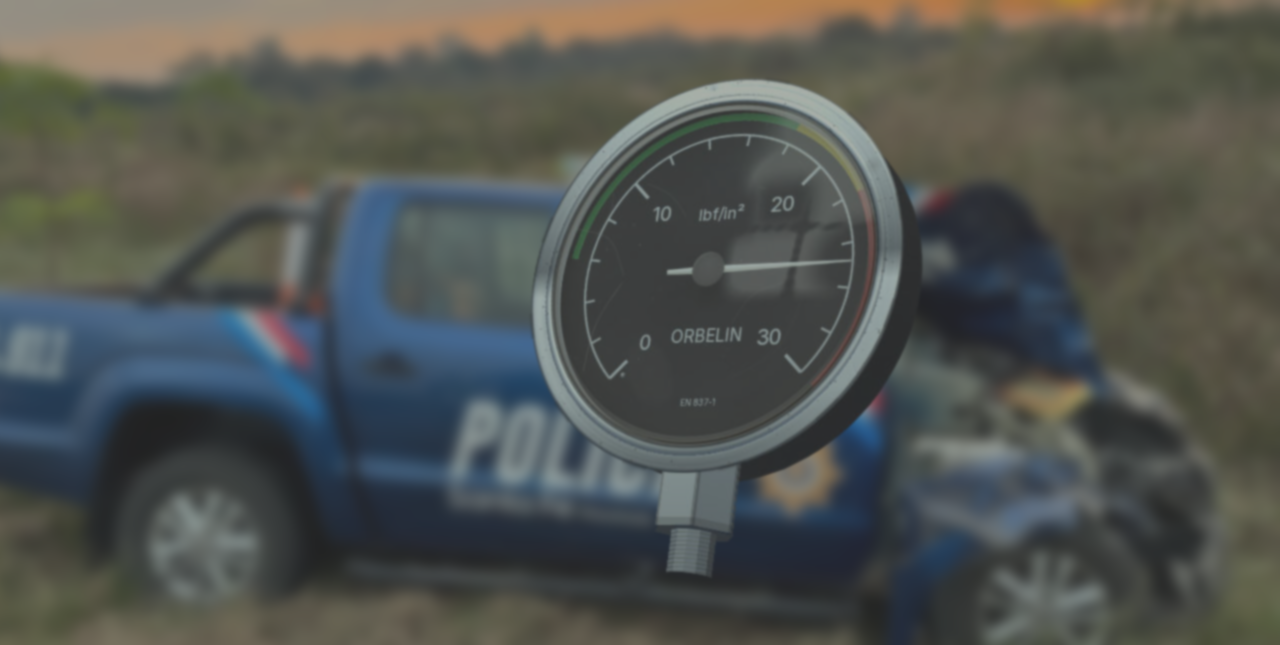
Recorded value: {"value": 25, "unit": "psi"}
